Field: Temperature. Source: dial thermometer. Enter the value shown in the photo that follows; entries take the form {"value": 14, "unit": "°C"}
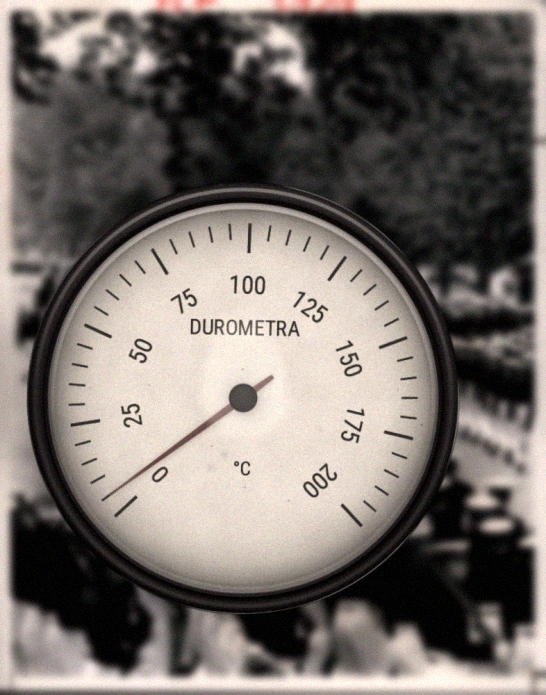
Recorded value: {"value": 5, "unit": "°C"}
